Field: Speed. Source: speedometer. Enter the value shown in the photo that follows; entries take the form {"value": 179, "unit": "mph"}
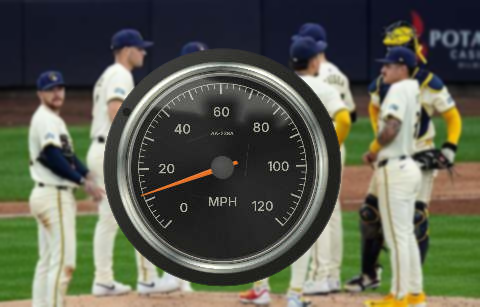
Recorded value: {"value": 12, "unit": "mph"}
